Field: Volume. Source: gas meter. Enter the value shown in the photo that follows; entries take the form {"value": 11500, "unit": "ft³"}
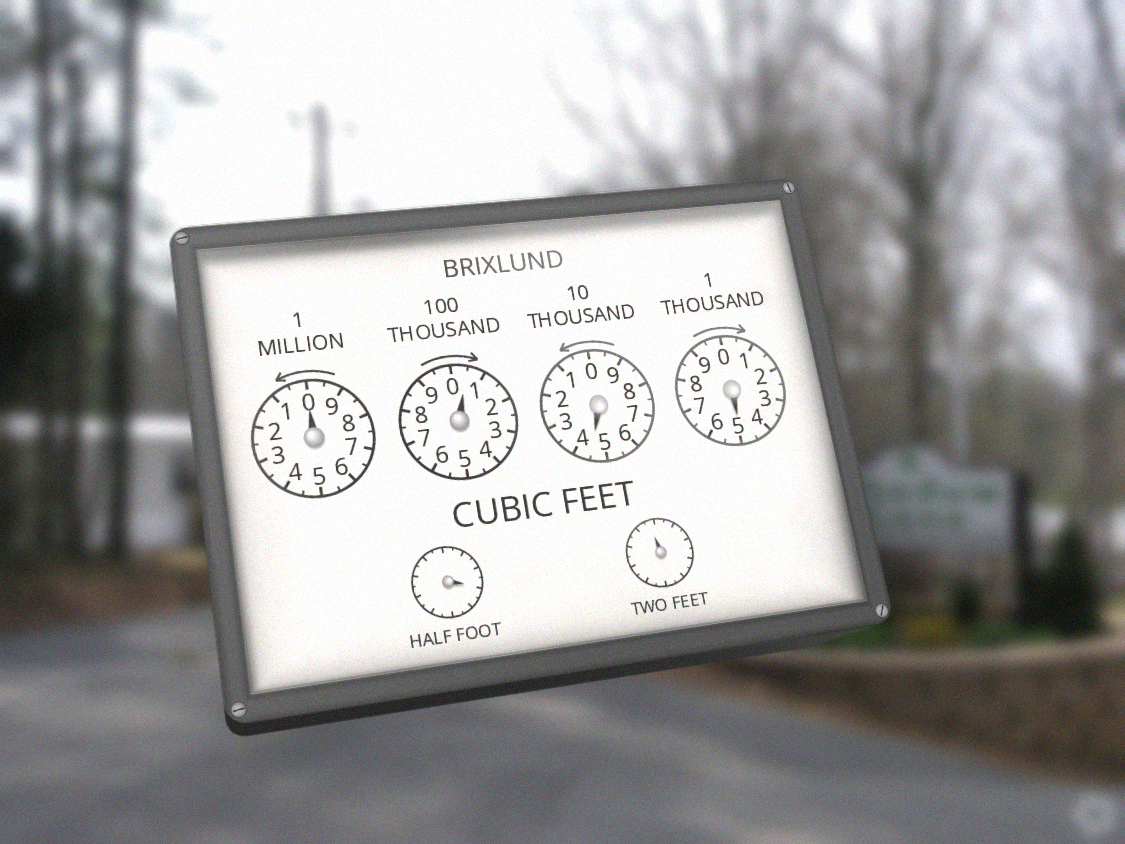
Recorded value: {"value": 4500, "unit": "ft³"}
